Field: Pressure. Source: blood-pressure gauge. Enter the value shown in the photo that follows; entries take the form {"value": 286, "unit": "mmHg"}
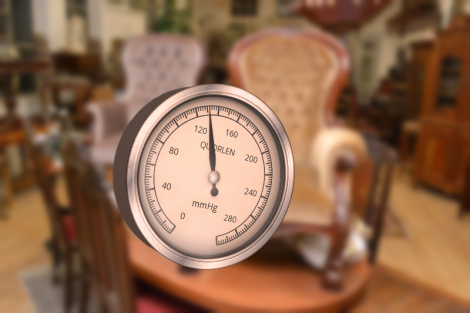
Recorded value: {"value": 130, "unit": "mmHg"}
